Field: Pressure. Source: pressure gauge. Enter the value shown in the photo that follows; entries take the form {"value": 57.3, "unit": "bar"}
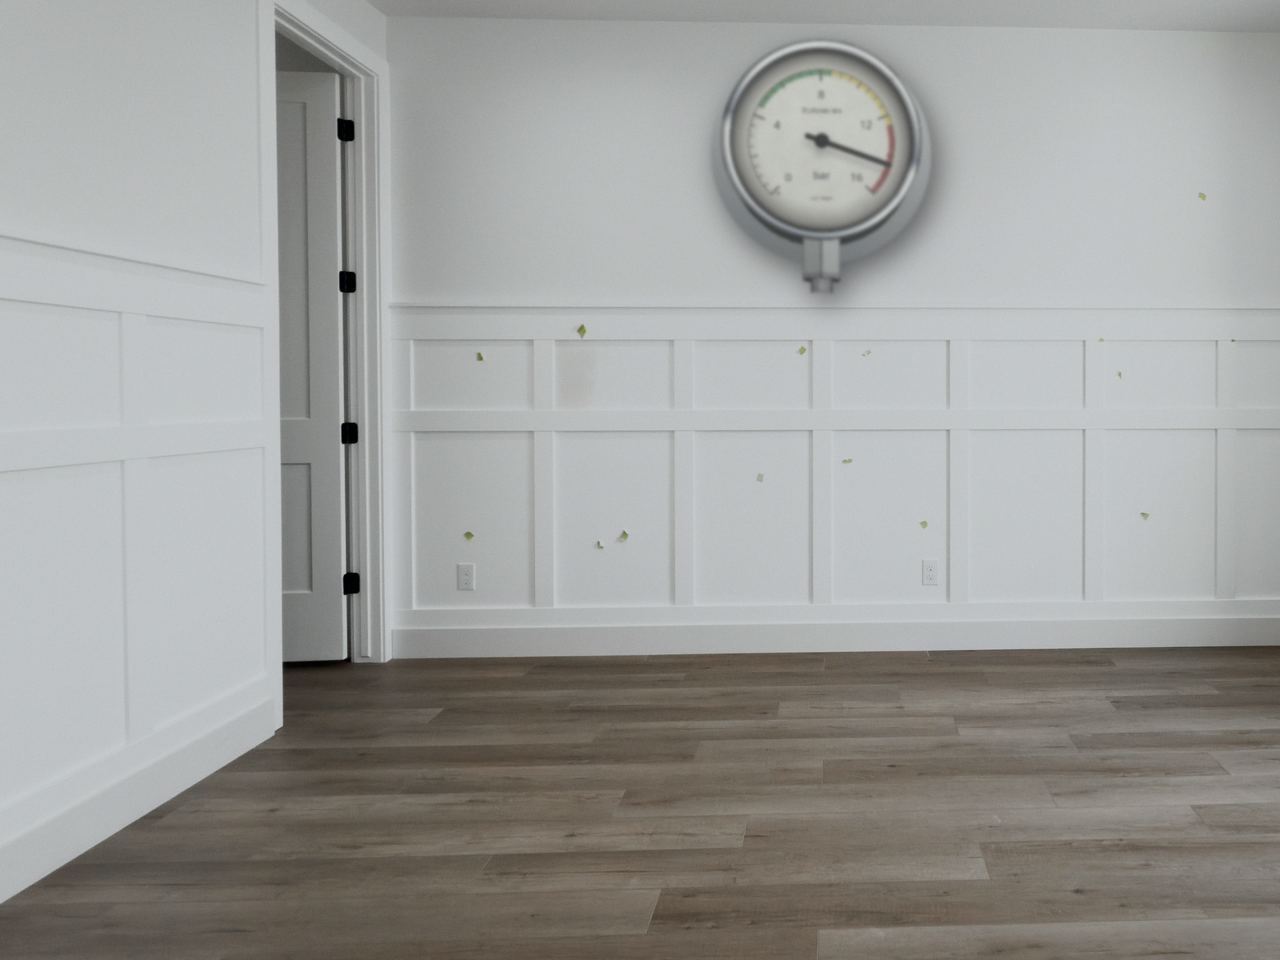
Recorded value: {"value": 14.5, "unit": "bar"}
